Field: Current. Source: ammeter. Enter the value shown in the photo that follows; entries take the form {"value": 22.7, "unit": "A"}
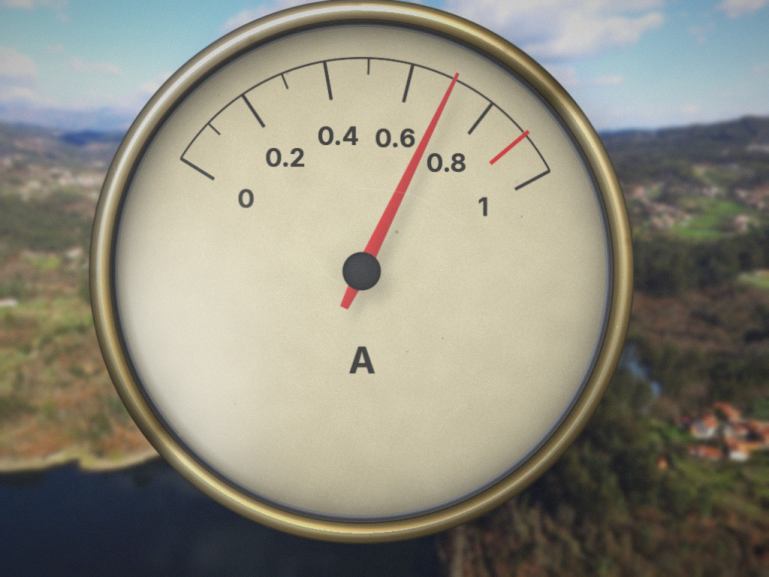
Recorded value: {"value": 0.7, "unit": "A"}
